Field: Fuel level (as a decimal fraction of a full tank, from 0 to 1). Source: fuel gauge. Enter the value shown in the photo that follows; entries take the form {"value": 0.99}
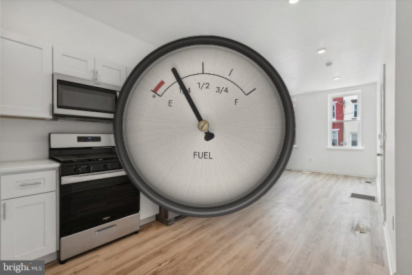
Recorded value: {"value": 0.25}
